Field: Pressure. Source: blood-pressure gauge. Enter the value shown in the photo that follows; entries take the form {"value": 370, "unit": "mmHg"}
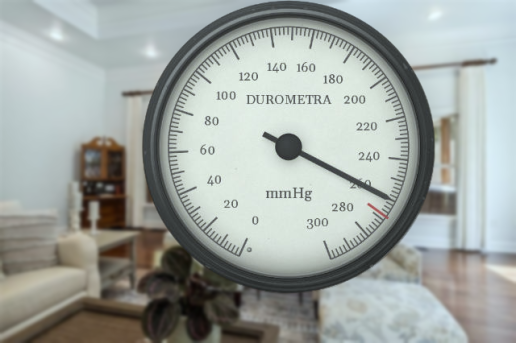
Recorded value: {"value": 260, "unit": "mmHg"}
